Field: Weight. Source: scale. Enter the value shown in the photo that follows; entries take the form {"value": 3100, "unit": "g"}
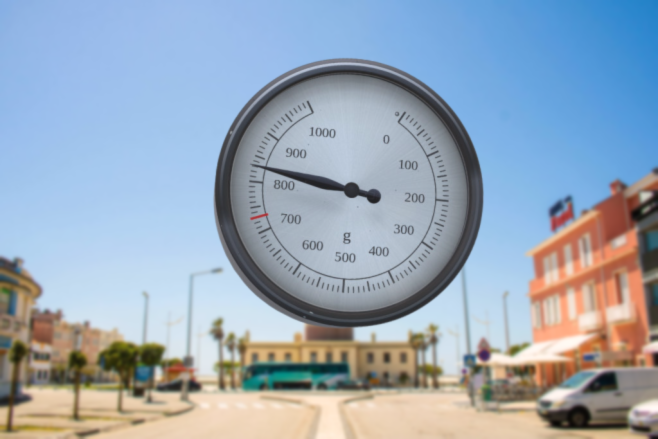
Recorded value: {"value": 830, "unit": "g"}
